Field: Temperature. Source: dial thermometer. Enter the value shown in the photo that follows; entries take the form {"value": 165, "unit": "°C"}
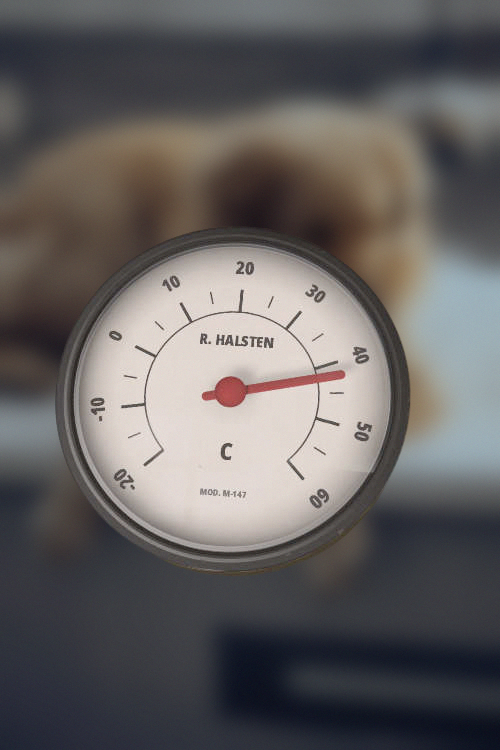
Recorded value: {"value": 42.5, "unit": "°C"}
